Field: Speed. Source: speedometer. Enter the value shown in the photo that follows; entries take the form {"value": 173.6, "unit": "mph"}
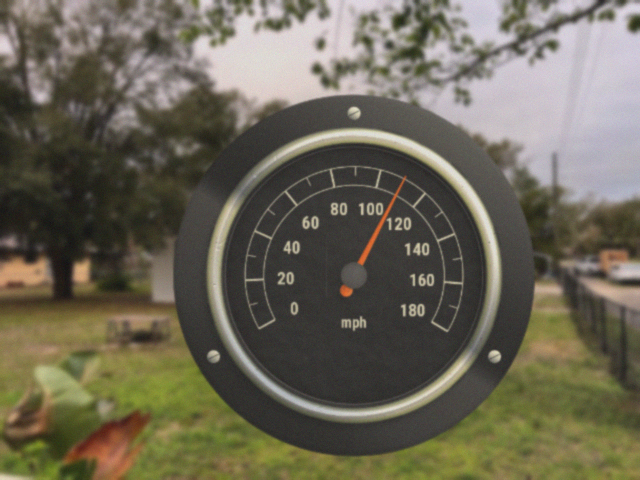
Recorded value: {"value": 110, "unit": "mph"}
